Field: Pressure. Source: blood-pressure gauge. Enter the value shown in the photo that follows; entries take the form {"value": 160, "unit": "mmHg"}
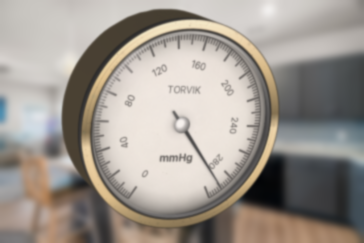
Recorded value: {"value": 290, "unit": "mmHg"}
